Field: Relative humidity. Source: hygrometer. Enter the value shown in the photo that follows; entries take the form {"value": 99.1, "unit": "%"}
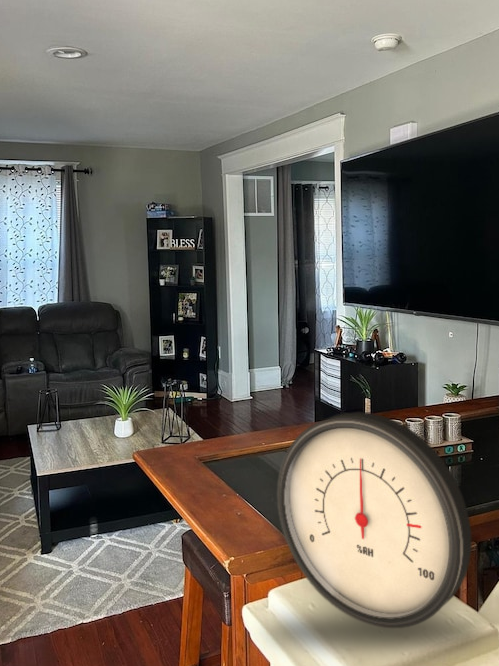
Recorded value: {"value": 50, "unit": "%"}
